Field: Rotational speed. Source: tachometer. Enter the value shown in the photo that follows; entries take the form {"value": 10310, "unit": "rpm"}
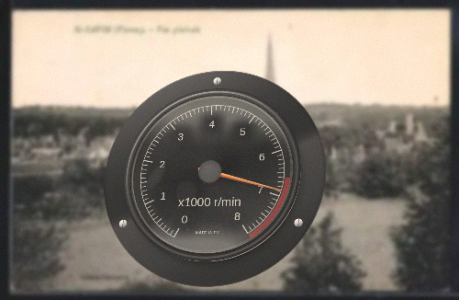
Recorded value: {"value": 6900, "unit": "rpm"}
